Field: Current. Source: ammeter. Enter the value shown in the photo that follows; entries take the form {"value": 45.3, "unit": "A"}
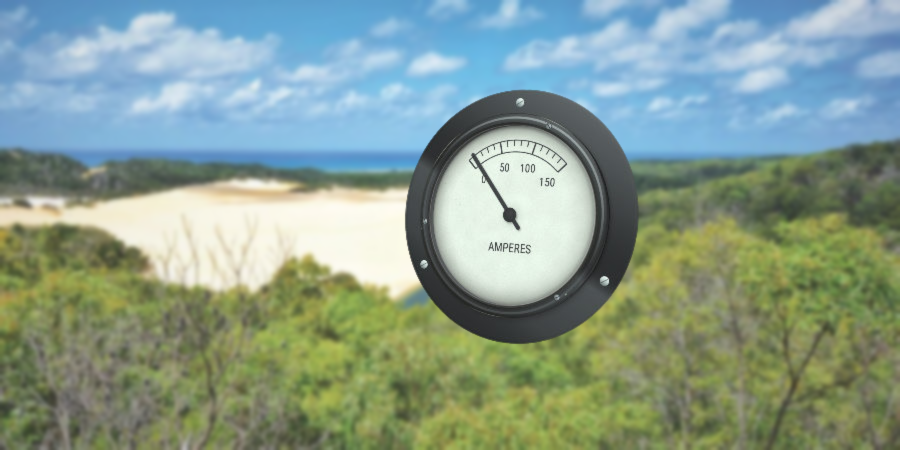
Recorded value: {"value": 10, "unit": "A"}
